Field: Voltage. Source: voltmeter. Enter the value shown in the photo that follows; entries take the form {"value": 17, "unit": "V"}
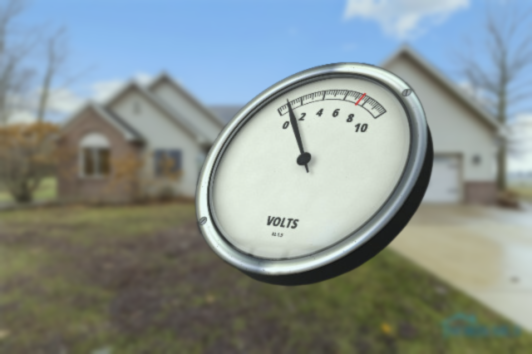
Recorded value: {"value": 1, "unit": "V"}
